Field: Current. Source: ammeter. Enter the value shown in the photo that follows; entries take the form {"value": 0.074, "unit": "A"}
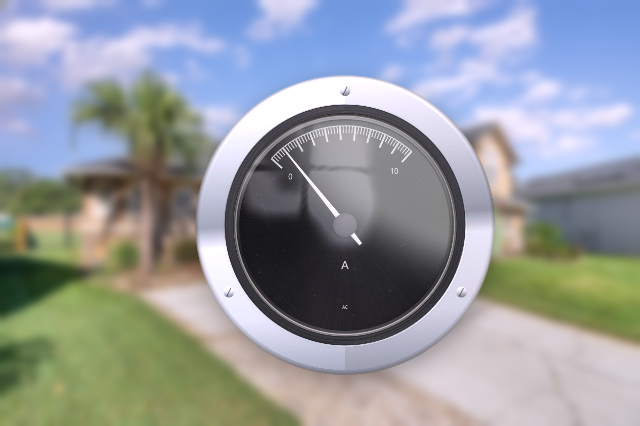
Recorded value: {"value": 1, "unit": "A"}
